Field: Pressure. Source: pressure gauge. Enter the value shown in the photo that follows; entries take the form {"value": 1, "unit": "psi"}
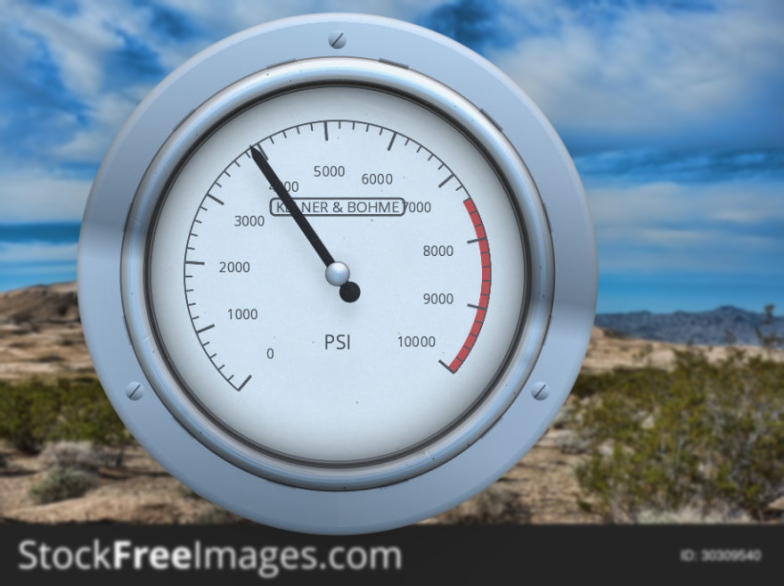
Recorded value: {"value": 3900, "unit": "psi"}
